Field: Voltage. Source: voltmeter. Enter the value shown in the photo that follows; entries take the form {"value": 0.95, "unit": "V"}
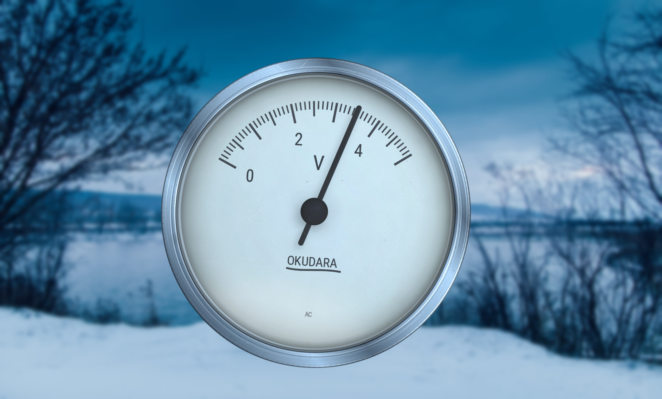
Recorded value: {"value": 3.5, "unit": "V"}
